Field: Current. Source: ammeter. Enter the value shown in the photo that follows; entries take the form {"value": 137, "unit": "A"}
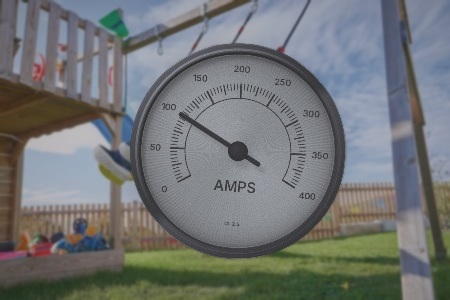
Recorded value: {"value": 100, "unit": "A"}
